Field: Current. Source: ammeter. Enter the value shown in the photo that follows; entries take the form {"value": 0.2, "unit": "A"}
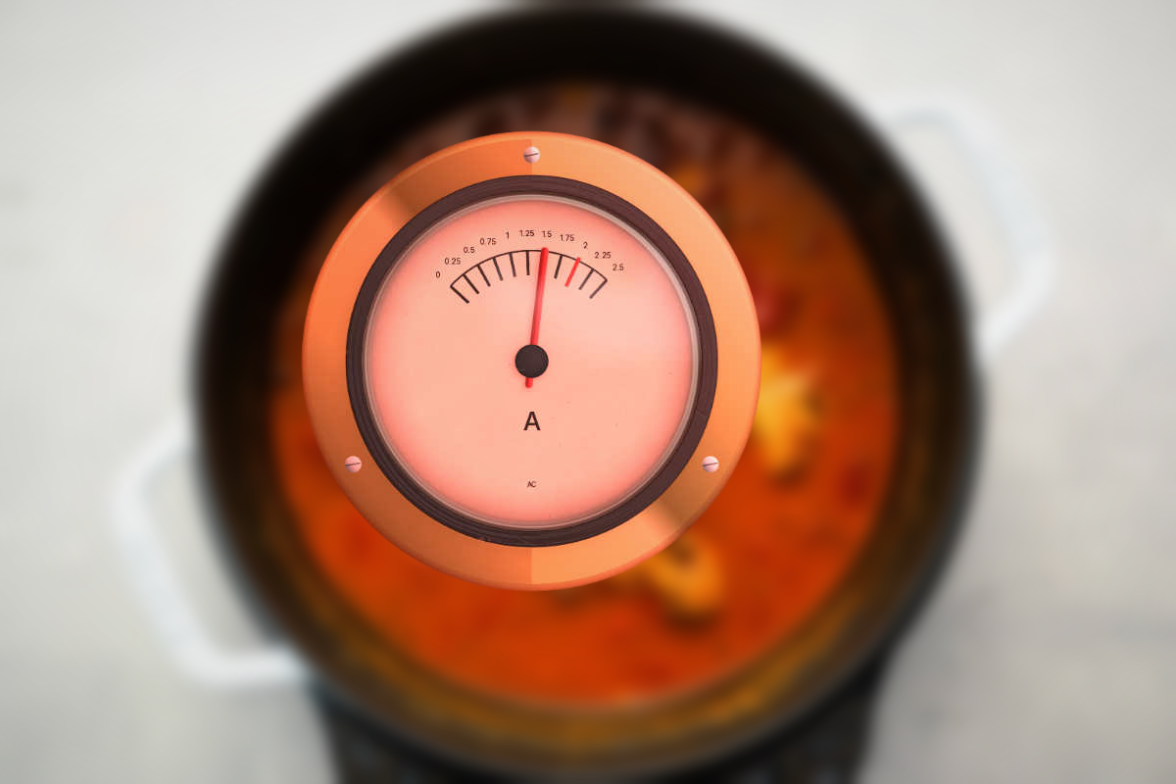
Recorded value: {"value": 1.5, "unit": "A"}
